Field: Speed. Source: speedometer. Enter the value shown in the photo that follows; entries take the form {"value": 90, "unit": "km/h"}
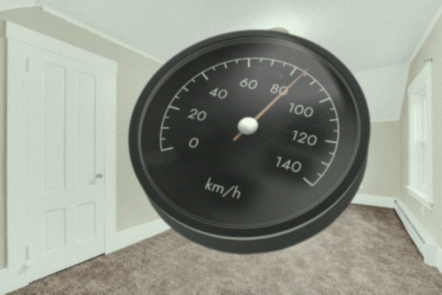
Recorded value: {"value": 85, "unit": "km/h"}
